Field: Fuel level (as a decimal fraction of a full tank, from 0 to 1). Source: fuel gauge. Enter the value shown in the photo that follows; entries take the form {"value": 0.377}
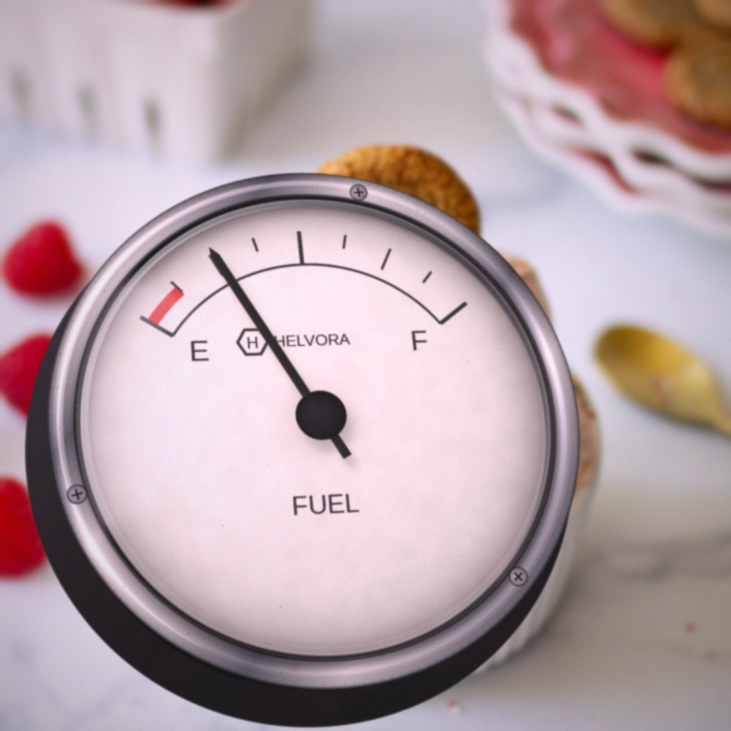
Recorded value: {"value": 0.25}
